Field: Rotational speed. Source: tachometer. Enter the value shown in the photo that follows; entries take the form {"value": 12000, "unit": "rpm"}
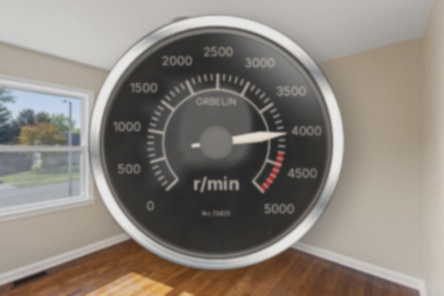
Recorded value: {"value": 4000, "unit": "rpm"}
